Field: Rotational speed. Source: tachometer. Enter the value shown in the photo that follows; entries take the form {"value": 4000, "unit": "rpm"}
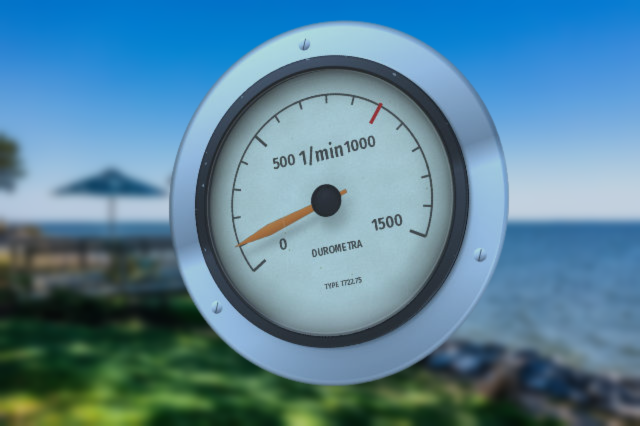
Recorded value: {"value": 100, "unit": "rpm"}
